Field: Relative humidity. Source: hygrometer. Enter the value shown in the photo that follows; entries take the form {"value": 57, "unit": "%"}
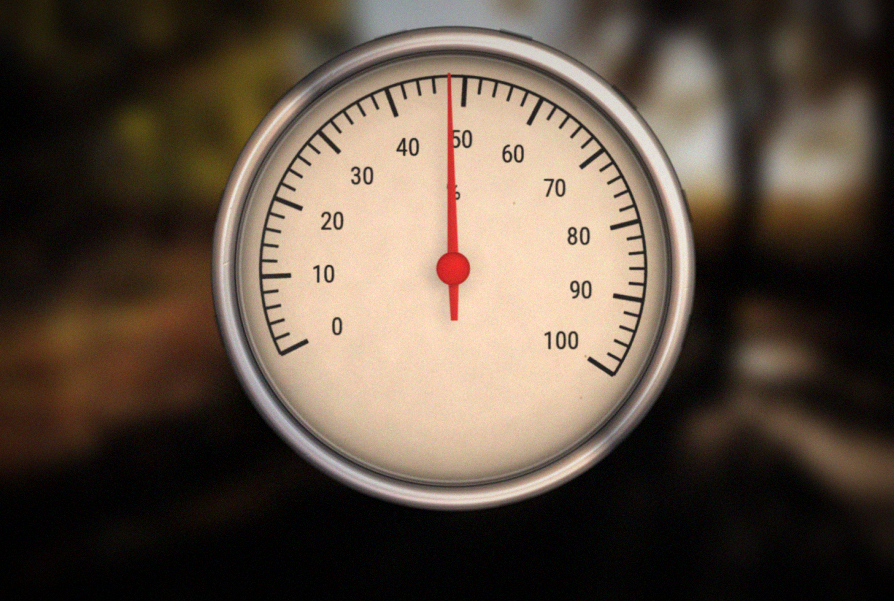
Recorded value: {"value": 48, "unit": "%"}
